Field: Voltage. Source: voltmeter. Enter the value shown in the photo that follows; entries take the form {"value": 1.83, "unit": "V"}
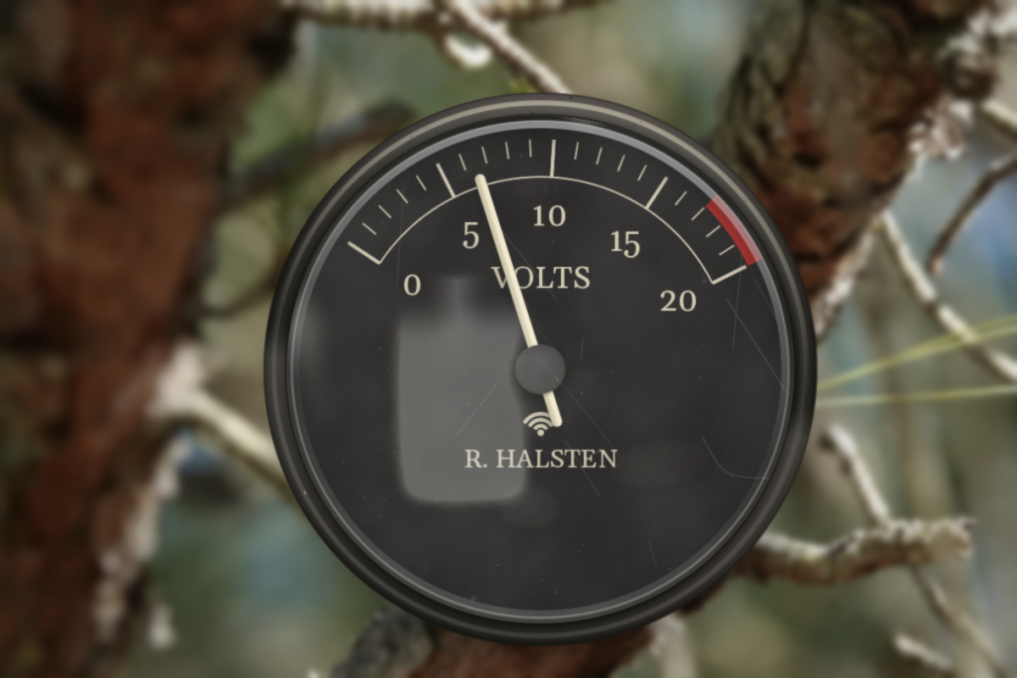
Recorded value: {"value": 6.5, "unit": "V"}
